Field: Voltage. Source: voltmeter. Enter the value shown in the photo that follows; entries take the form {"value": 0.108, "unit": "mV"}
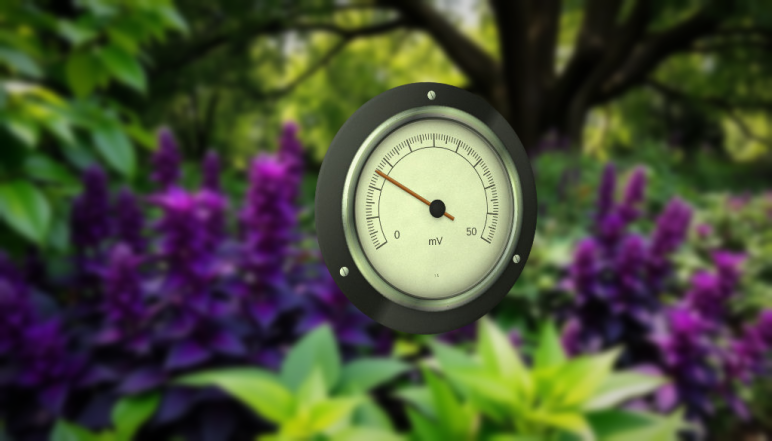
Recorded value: {"value": 12.5, "unit": "mV"}
